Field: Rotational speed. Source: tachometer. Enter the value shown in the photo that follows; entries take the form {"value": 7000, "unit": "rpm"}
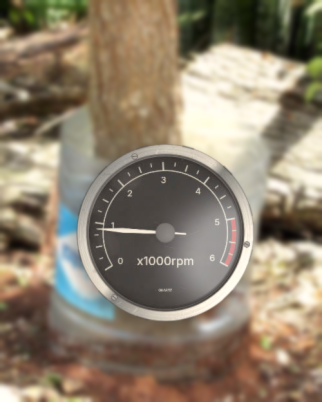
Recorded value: {"value": 875, "unit": "rpm"}
